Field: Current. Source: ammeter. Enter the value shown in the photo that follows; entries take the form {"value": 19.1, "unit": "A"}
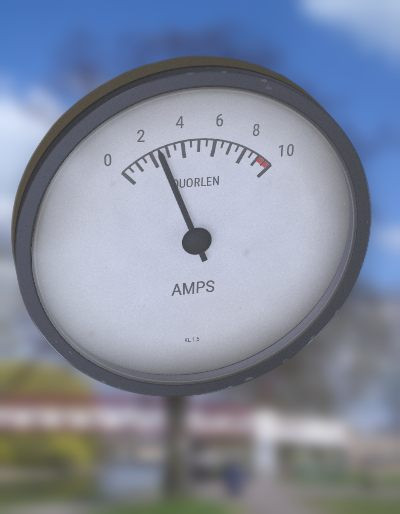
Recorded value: {"value": 2.5, "unit": "A"}
